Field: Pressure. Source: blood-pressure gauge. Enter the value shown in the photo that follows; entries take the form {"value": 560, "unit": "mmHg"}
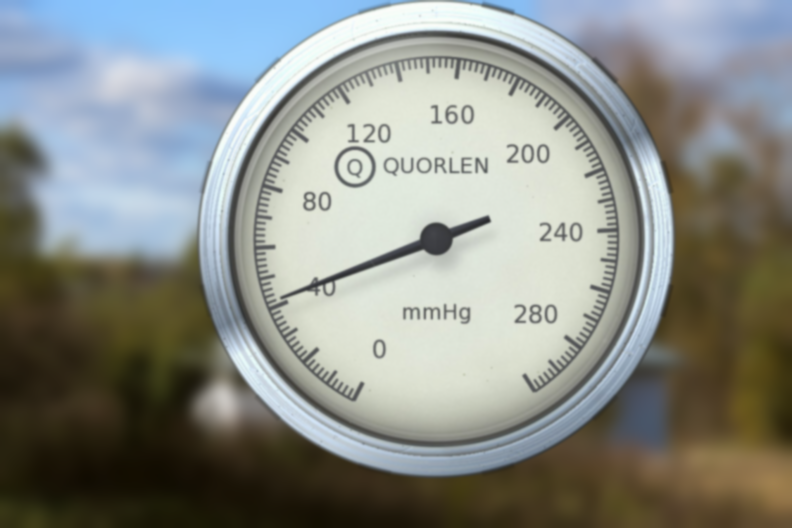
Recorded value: {"value": 42, "unit": "mmHg"}
